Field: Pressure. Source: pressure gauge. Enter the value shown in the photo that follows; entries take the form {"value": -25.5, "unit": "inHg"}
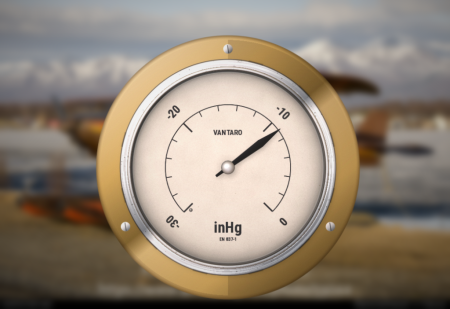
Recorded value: {"value": -9, "unit": "inHg"}
